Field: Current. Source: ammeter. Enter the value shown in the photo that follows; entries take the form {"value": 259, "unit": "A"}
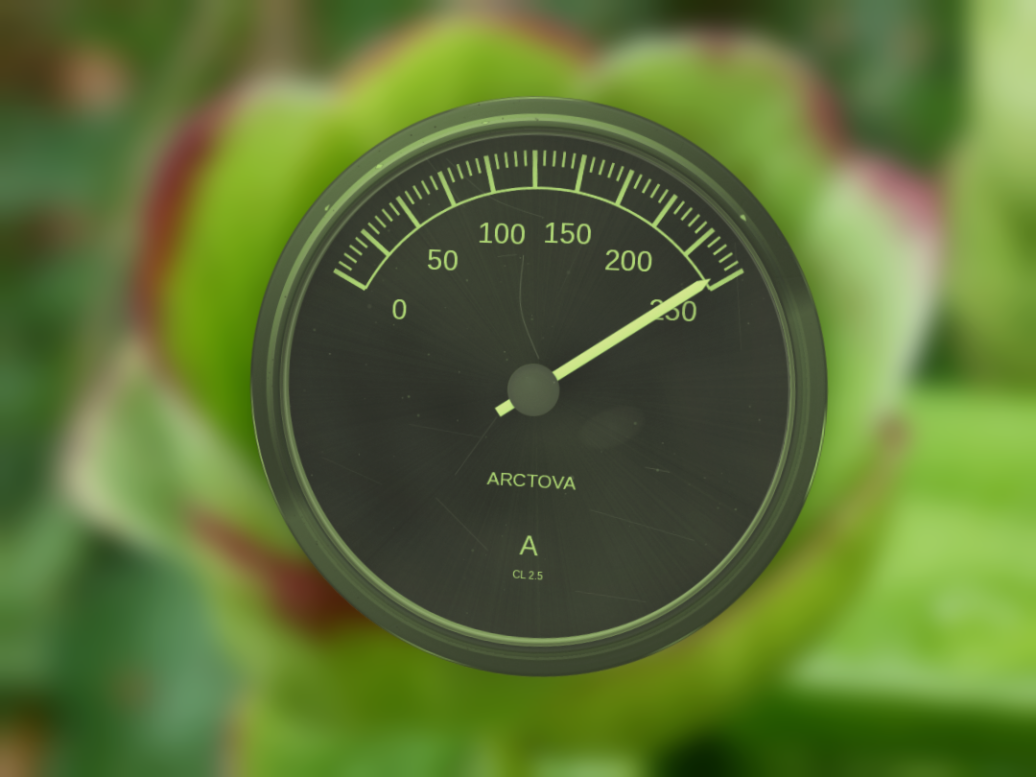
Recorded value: {"value": 245, "unit": "A"}
